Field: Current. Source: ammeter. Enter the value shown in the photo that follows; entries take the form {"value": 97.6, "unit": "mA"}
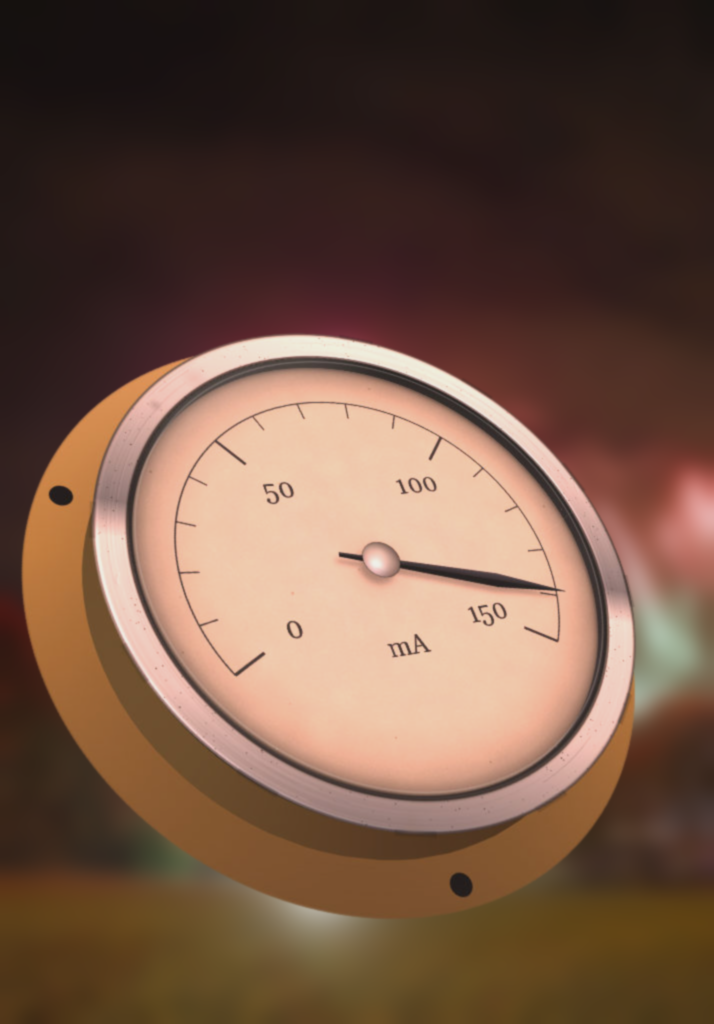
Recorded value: {"value": 140, "unit": "mA"}
